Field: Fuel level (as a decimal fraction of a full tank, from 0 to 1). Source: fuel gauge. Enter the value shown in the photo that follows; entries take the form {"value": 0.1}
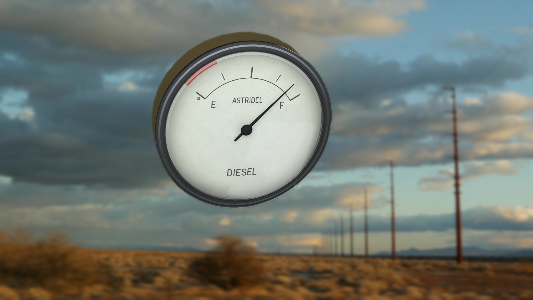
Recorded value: {"value": 0.875}
